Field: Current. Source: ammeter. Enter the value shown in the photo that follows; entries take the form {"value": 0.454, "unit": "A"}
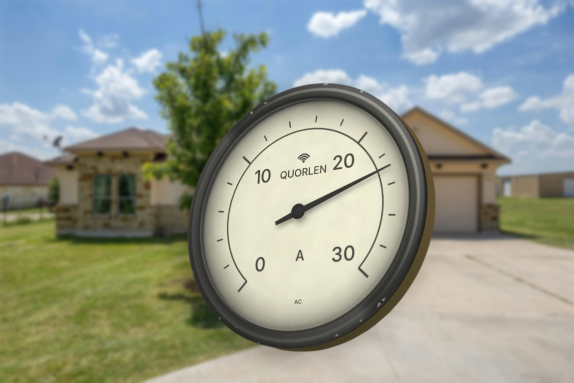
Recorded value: {"value": 23, "unit": "A"}
